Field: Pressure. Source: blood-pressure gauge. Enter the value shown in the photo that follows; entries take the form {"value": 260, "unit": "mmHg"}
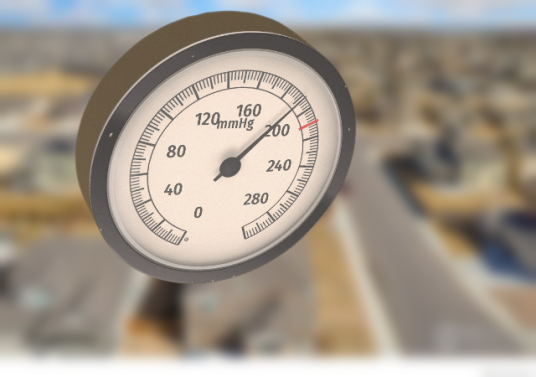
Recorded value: {"value": 190, "unit": "mmHg"}
